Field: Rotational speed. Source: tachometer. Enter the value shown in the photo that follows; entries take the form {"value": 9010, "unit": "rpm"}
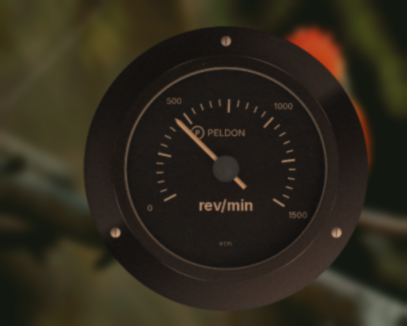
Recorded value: {"value": 450, "unit": "rpm"}
